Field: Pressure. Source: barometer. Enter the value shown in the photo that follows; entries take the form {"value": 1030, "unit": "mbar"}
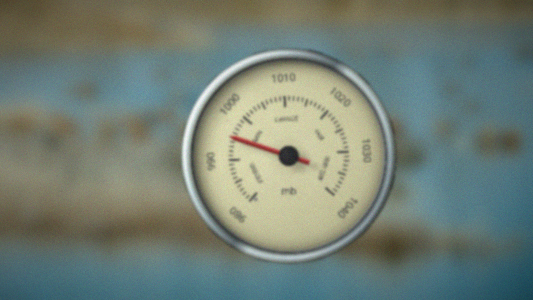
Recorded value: {"value": 995, "unit": "mbar"}
